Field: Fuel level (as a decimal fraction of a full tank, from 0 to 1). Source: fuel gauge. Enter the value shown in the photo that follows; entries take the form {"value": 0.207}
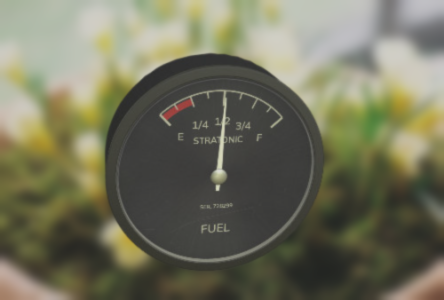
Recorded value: {"value": 0.5}
